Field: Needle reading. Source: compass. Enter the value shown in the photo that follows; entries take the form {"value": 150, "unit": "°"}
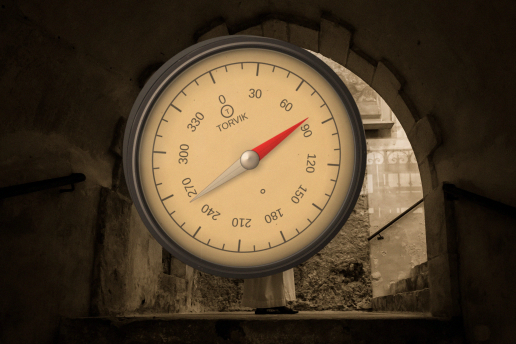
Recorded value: {"value": 80, "unit": "°"}
